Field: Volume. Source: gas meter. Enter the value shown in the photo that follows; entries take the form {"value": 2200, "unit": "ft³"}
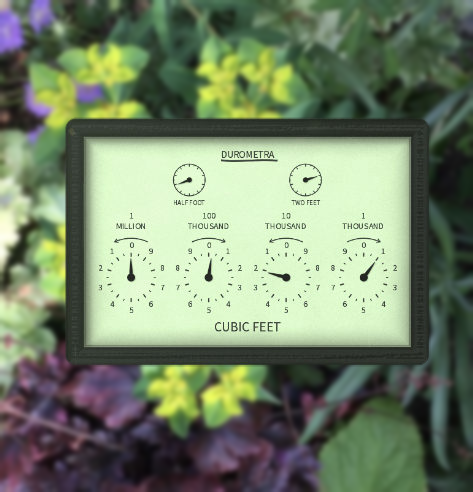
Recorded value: {"value": 2100, "unit": "ft³"}
